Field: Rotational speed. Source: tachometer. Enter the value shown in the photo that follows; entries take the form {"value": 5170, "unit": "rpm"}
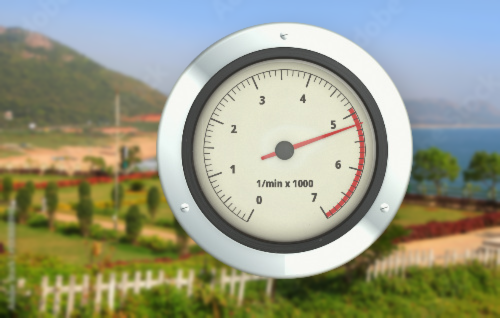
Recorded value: {"value": 5200, "unit": "rpm"}
